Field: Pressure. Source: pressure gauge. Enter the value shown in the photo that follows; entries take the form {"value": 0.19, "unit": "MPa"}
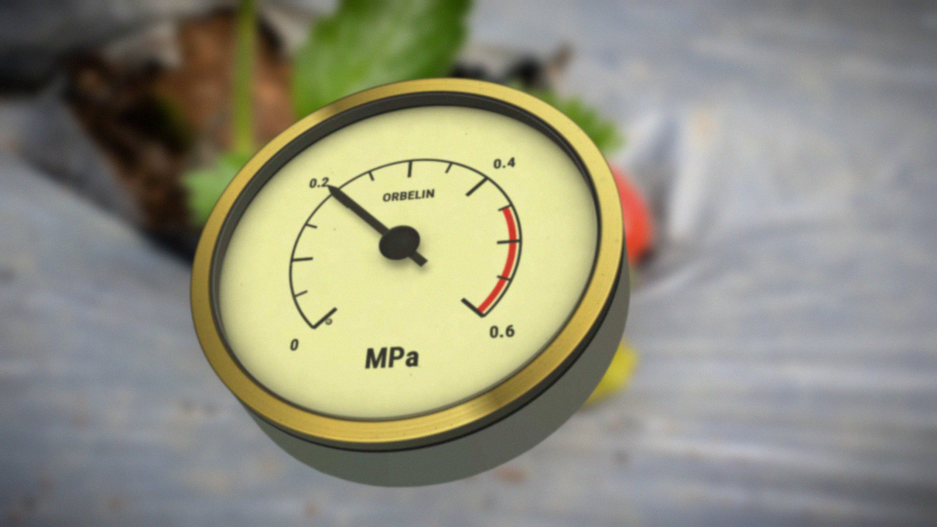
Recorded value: {"value": 0.2, "unit": "MPa"}
